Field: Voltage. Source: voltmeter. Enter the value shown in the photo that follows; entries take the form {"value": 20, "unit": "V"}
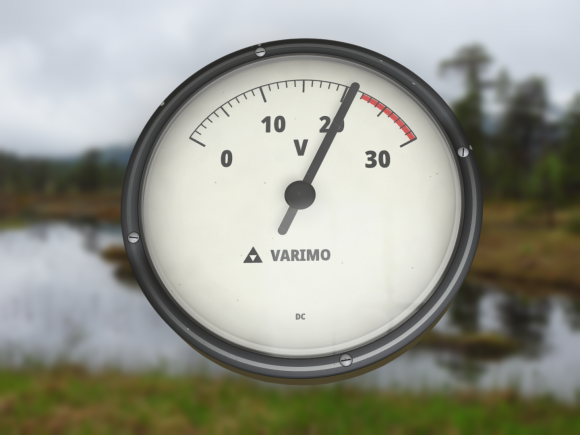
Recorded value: {"value": 21, "unit": "V"}
